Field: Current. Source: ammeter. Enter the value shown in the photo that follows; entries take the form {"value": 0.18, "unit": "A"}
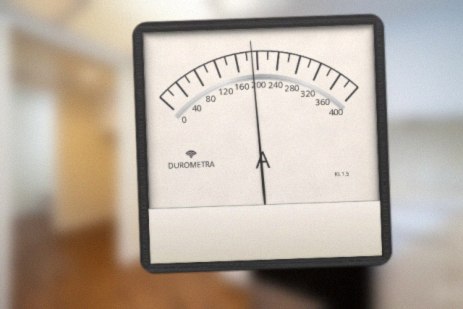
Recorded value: {"value": 190, "unit": "A"}
